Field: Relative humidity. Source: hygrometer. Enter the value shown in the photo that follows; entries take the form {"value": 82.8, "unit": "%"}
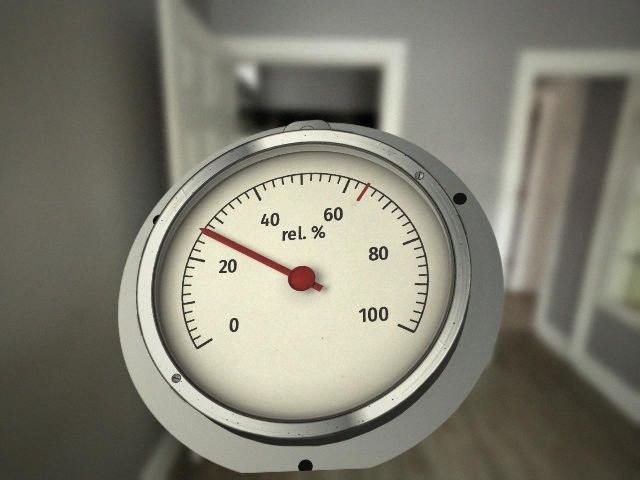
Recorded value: {"value": 26, "unit": "%"}
